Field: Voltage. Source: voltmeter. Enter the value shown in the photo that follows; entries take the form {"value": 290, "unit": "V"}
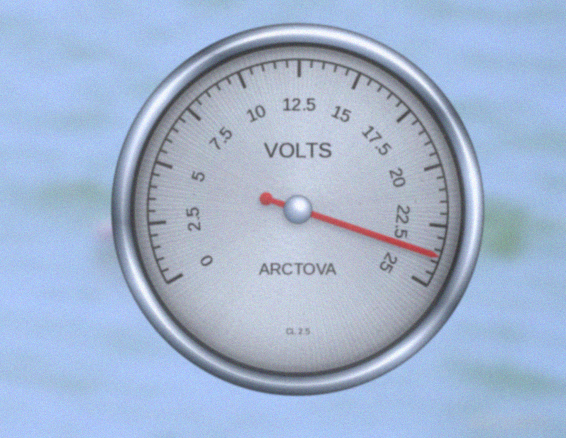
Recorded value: {"value": 23.75, "unit": "V"}
